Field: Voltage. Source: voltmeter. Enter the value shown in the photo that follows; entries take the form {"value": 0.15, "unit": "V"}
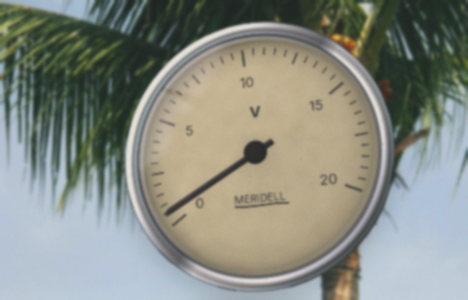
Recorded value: {"value": 0.5, "unit": "V"}
